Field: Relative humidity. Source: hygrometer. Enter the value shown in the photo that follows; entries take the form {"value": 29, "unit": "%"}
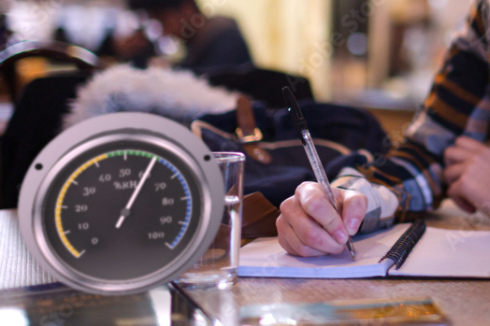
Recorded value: {"value": 60, "unit": "%"}
